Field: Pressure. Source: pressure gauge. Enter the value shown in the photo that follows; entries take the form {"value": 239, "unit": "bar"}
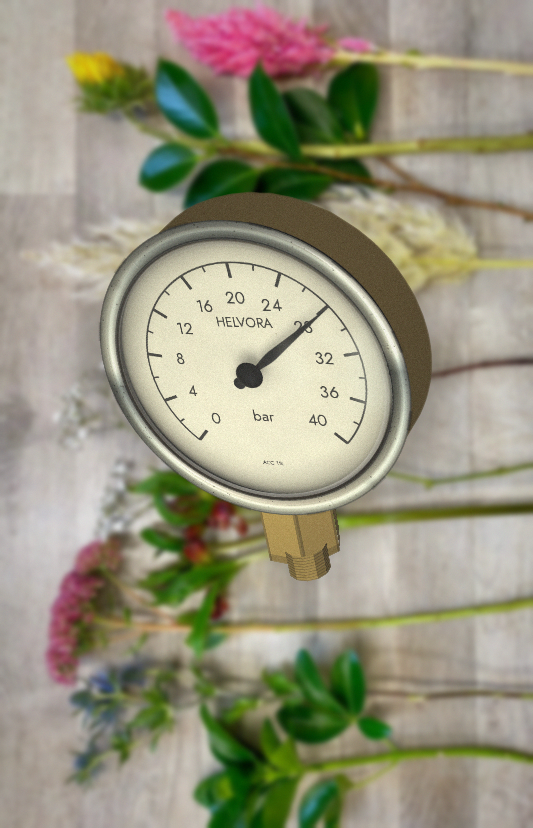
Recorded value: {"value": 28, "unit": "bar"}
